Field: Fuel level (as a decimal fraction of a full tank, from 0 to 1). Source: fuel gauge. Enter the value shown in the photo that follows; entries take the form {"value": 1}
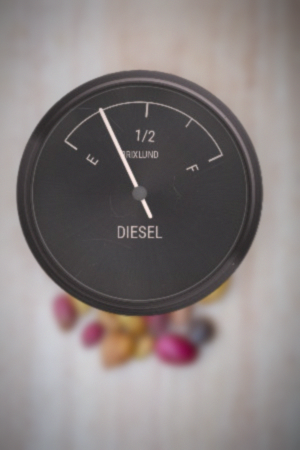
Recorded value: {"value": 0.25}
